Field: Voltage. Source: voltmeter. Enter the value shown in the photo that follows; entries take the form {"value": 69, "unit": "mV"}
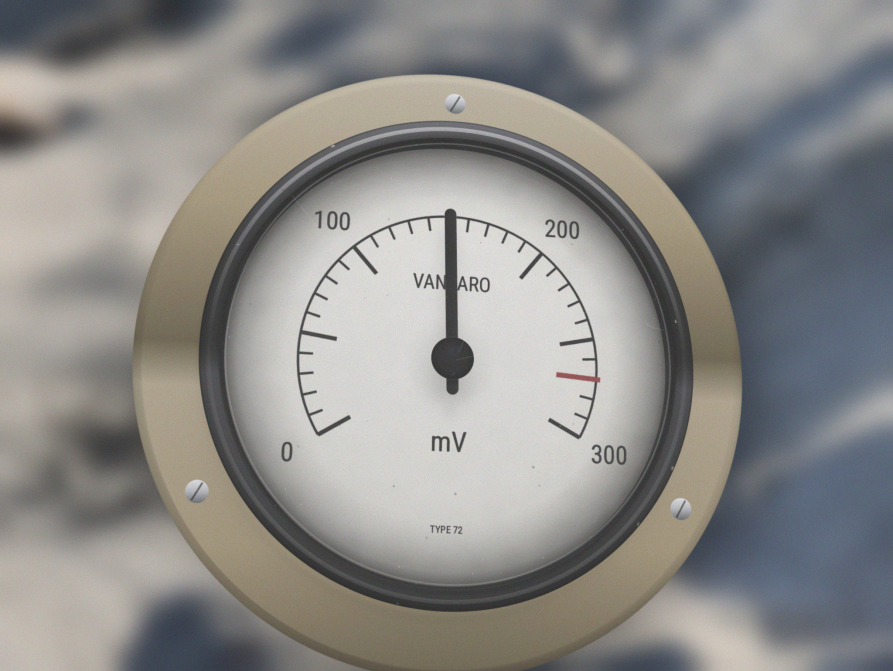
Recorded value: {"value": 150, "unit": "mV"}
